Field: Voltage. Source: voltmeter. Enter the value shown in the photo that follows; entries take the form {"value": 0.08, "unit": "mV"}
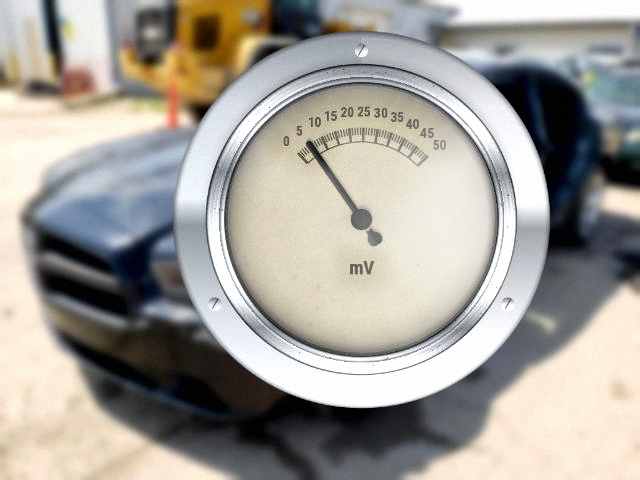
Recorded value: {"value": 5, "unit": "mV"}
